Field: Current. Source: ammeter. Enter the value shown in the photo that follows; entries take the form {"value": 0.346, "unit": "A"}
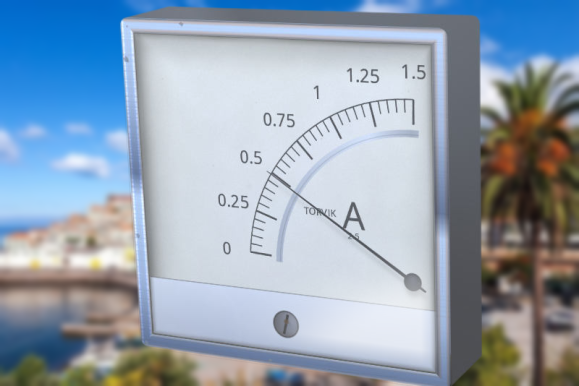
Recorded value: {"value": 0.5, "unit": "A"}
